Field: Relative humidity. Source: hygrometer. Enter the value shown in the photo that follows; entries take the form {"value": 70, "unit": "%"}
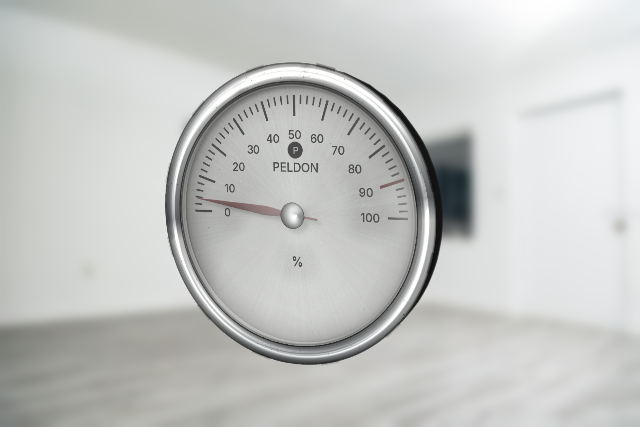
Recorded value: {"value": 4, "unit": "%"}
